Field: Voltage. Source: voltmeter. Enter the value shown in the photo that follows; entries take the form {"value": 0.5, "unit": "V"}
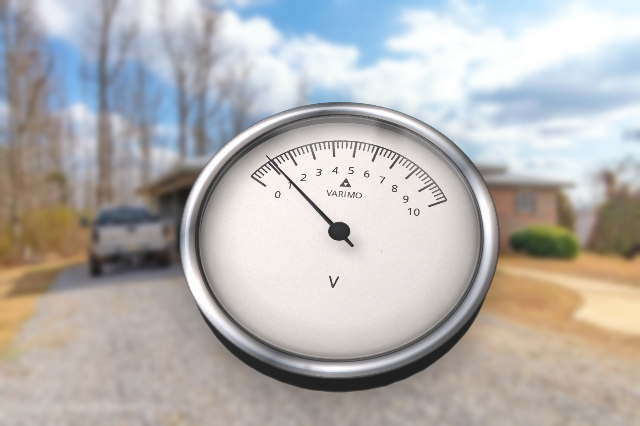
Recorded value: {"value": 1, "unit": "V"}
